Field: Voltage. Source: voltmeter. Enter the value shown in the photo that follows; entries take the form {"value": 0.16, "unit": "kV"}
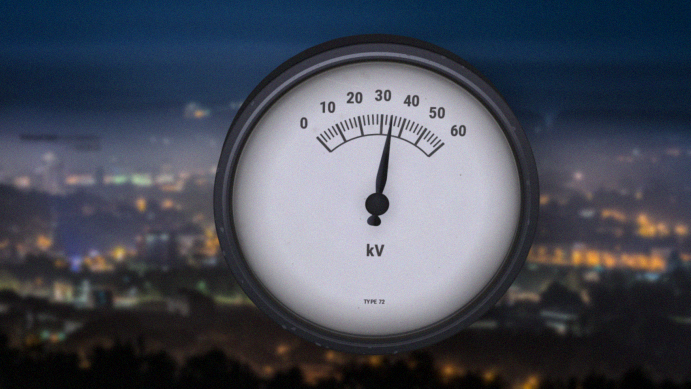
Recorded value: {"value": 34, "unit": "kV"}
